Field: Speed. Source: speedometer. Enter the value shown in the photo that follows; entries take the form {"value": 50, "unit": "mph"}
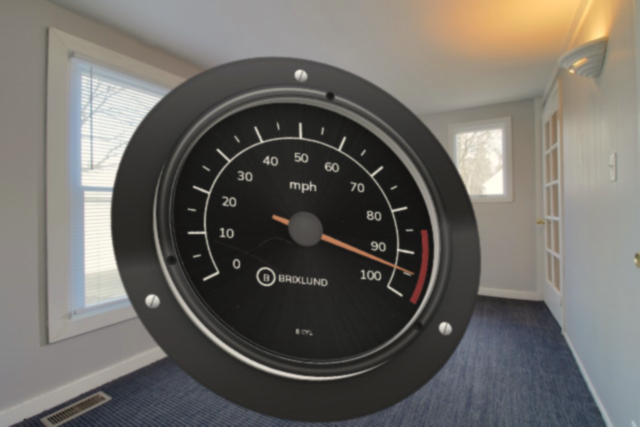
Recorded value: {"value": 95, "unit": "mph"}
